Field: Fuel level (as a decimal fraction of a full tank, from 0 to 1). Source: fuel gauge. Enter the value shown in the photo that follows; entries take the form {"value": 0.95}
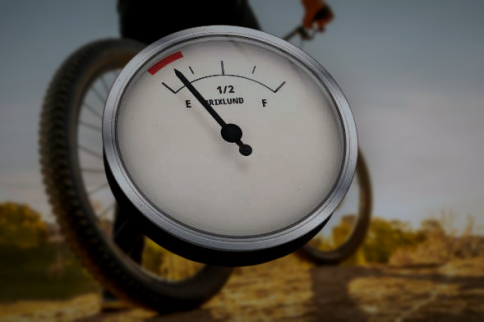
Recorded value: {"value": 0.125}
